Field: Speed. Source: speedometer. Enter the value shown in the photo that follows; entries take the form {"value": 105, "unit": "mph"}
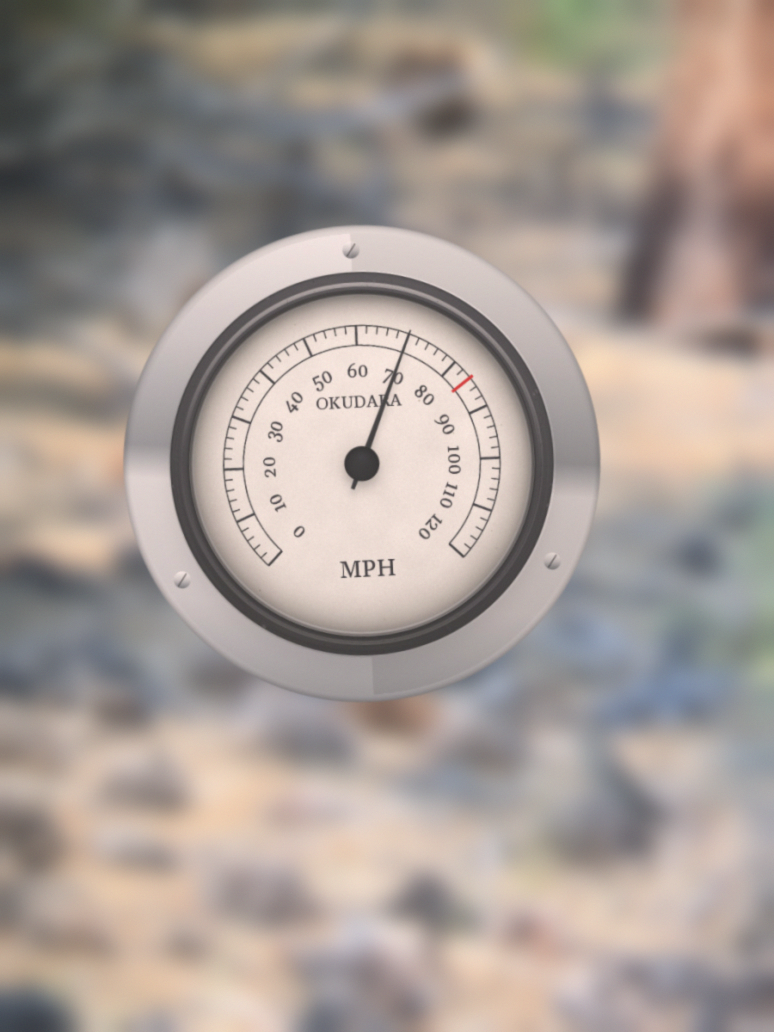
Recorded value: {"value": 70, "unit": "mph"}
